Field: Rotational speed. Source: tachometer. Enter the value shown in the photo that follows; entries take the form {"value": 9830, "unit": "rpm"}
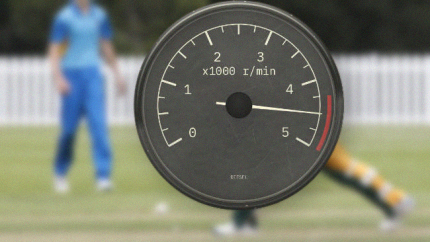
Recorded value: {"value": 4500, "unit": "rpm"}
